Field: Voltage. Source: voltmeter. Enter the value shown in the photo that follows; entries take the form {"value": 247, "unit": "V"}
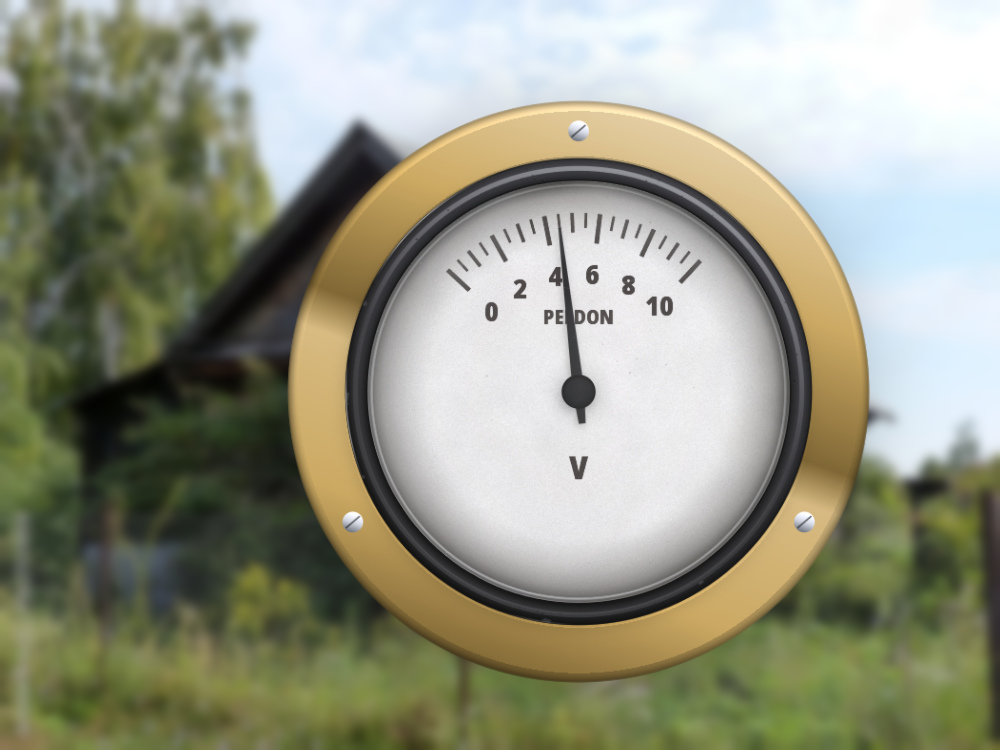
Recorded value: {"value": 4.5, "unit": "V"}
